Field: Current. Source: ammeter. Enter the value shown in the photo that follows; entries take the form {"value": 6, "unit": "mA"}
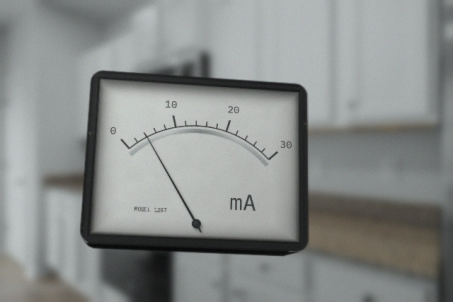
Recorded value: {"value": 4, "unit": "mA"}
